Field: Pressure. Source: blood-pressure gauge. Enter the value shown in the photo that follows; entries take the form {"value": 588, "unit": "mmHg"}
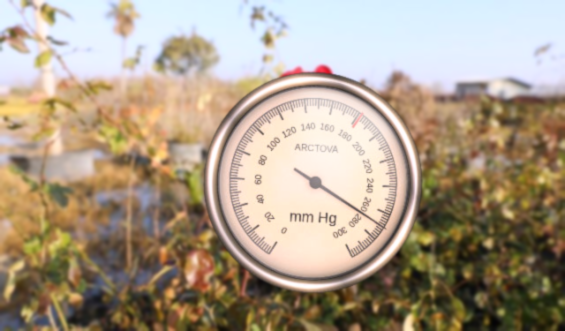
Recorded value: {"value": 270, "unit": "mmHg"}
